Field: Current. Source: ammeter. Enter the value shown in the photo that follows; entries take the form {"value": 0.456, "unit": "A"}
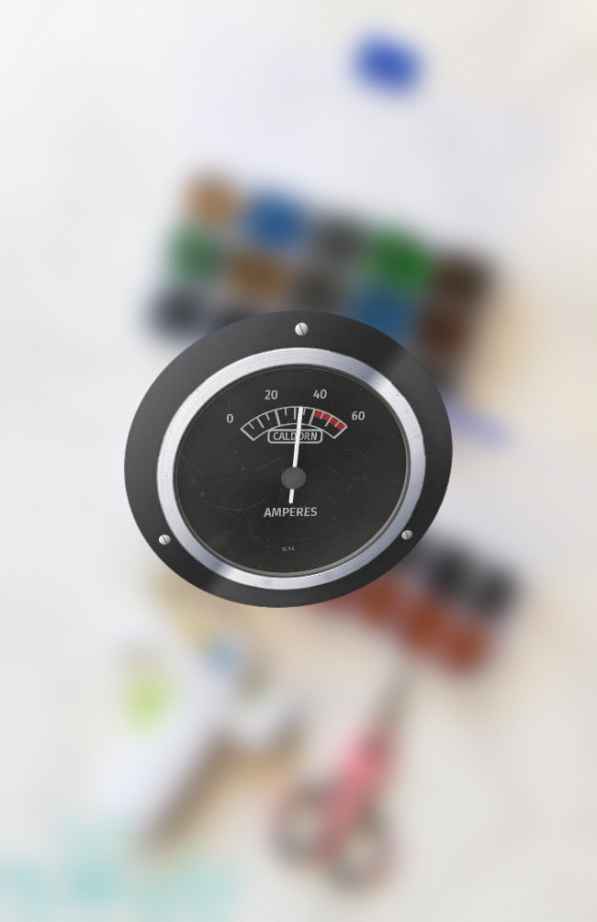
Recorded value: {"value": 32.5, "unit": "A"}
